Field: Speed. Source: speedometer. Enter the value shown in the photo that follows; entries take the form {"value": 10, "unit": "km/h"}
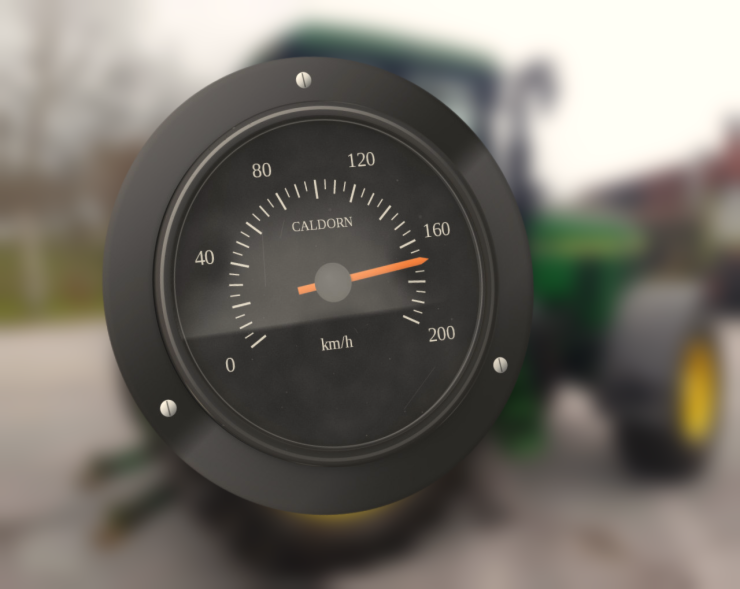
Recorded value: {"value": 170, "unit": "km/h"}
